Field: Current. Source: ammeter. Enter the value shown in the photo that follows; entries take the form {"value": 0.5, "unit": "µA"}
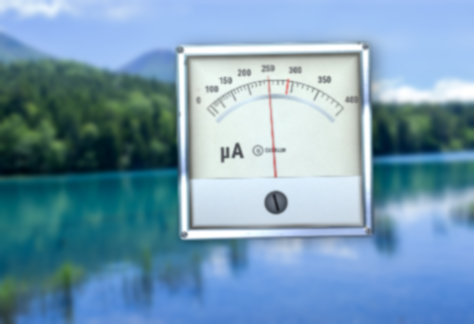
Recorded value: {"value": 250, "unit": "µA"}
